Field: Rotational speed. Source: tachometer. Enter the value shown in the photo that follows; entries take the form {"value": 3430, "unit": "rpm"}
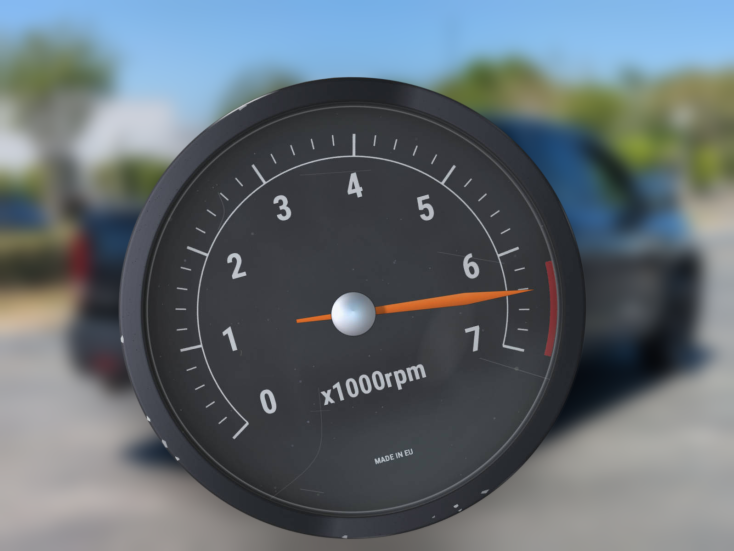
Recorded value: {"value": 6400, "unit": "rpm"}
